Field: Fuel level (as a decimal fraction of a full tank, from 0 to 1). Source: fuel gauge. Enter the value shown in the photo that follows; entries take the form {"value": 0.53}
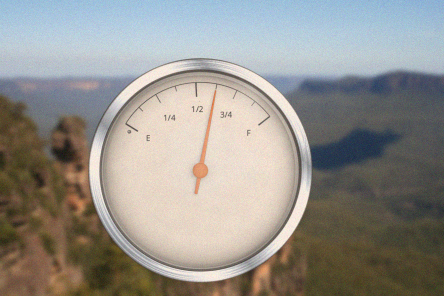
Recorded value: {"value": 0.625}
